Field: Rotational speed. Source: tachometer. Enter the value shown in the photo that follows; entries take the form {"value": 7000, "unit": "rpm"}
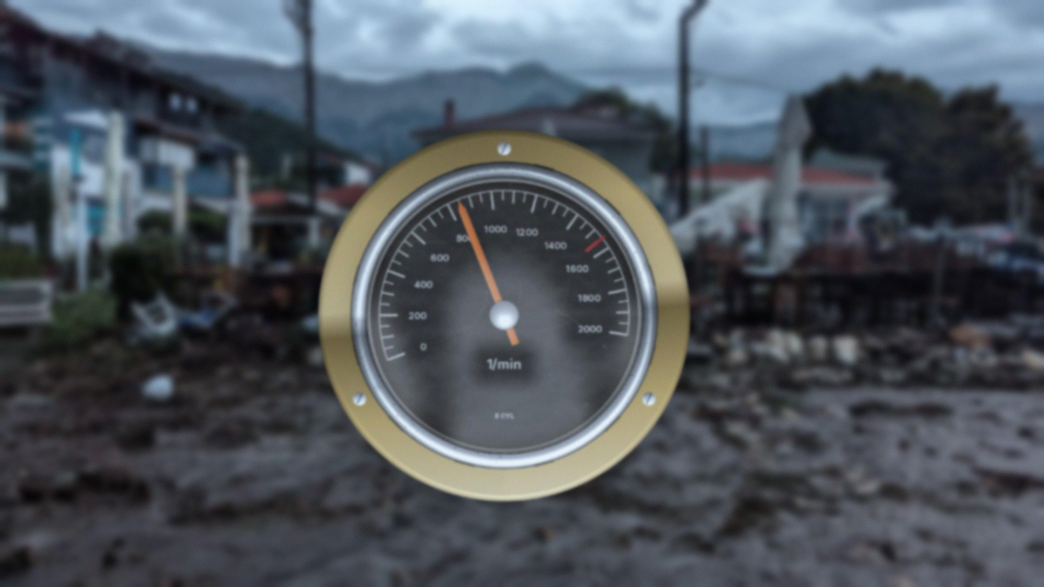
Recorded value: {"value": 850, "unit": "rpm"}
